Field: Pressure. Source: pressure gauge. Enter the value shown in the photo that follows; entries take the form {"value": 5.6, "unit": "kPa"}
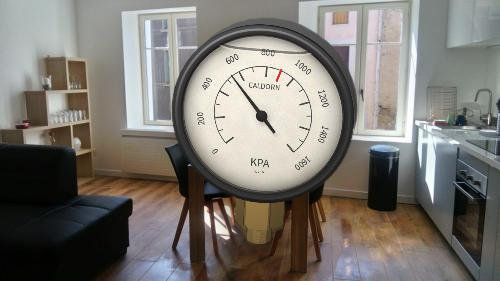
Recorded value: {"value": 550, "unit": "kPa"}
